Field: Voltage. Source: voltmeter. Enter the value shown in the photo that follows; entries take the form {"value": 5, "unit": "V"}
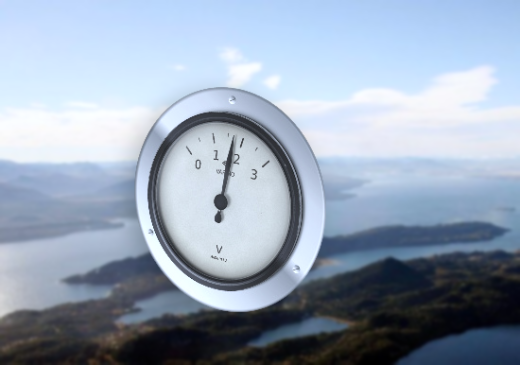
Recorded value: {"value": 1.75, "unit": "V"}
